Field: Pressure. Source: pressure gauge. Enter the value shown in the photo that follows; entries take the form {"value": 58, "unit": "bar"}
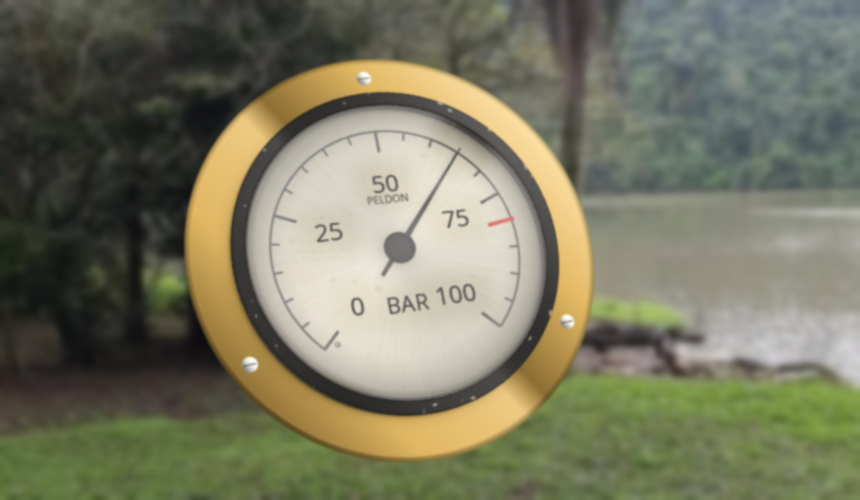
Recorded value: {"value": 65, "unit": "bar"}
